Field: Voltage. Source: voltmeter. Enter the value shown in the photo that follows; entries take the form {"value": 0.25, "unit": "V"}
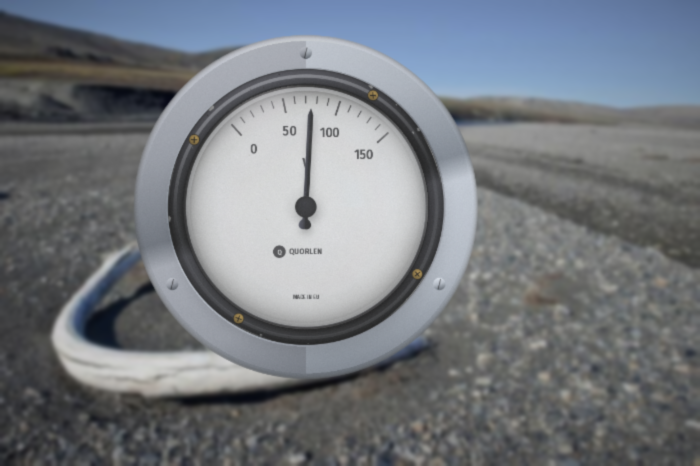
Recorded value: {"value": 75, "unit": "V"}
